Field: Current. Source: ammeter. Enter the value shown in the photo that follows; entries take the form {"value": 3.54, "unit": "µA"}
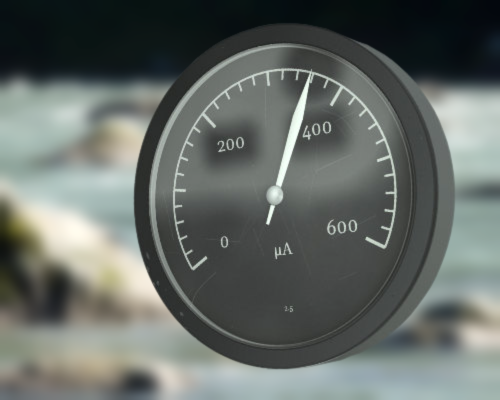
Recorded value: {"value": 360, "unit": "µA"}
